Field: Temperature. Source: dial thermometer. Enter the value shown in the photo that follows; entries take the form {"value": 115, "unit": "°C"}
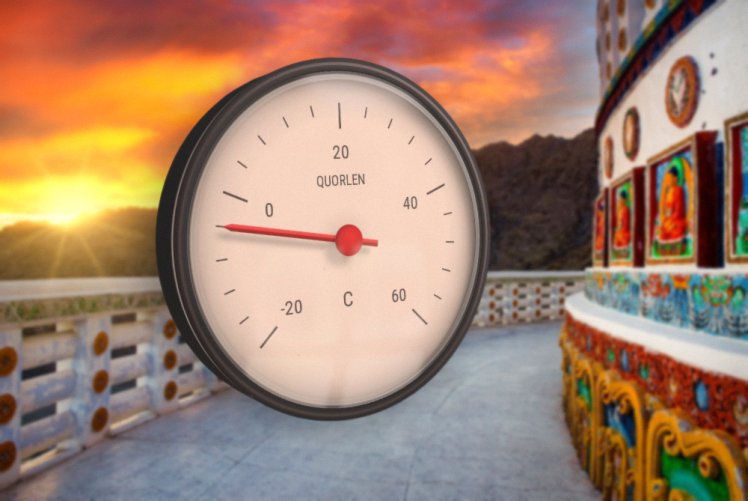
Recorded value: {"value": -4, "unit": "°C"}
